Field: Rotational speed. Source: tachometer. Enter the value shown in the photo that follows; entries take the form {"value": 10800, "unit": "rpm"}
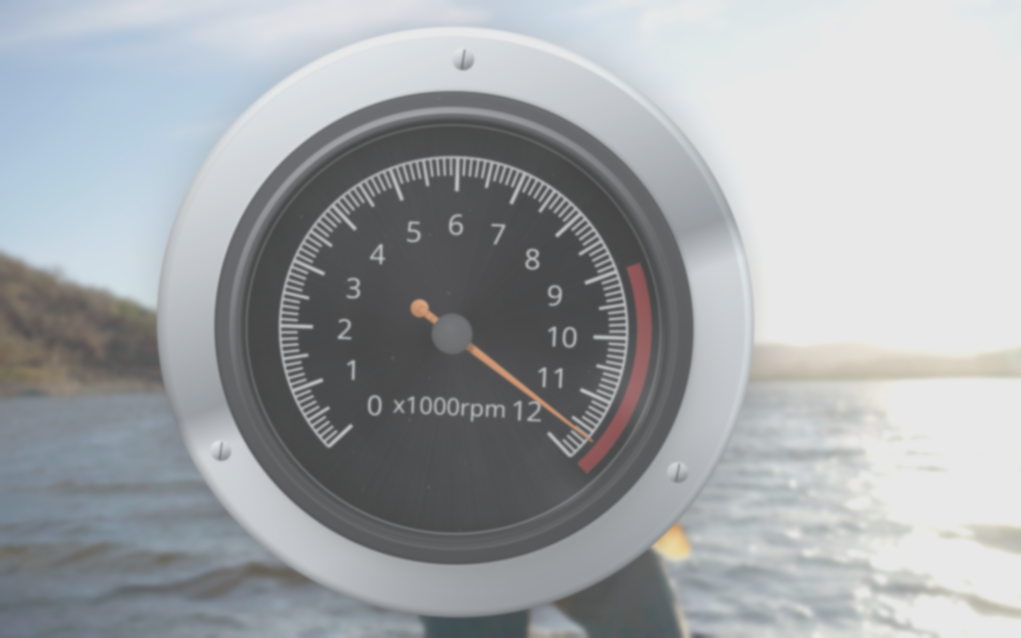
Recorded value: {"value": 11600, "unit": "rpm"}
